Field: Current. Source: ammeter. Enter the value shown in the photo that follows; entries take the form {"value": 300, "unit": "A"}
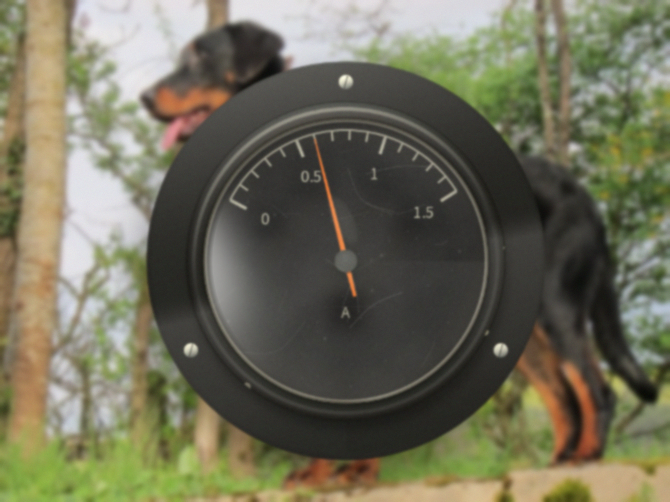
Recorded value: {"value": 0.6, "unit": "A"}
